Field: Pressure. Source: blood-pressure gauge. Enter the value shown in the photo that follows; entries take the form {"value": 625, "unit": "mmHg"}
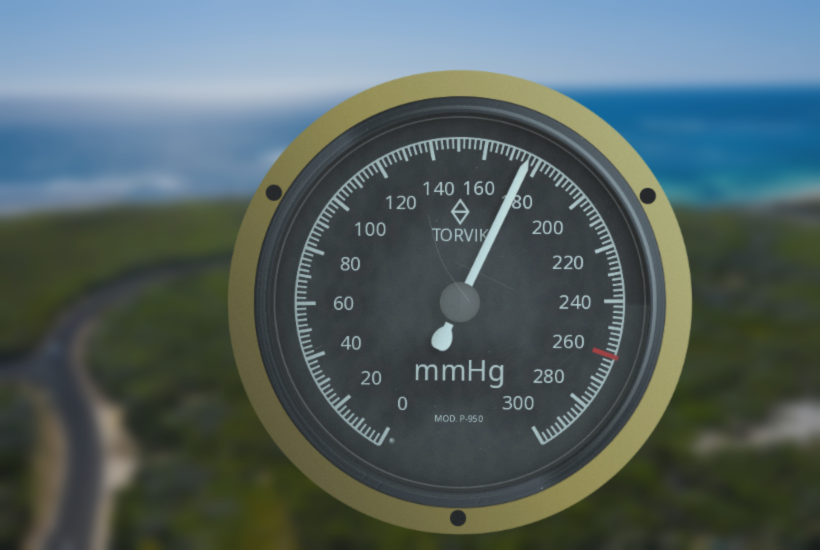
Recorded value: {"value": 176, "unit": "mmHg"}
